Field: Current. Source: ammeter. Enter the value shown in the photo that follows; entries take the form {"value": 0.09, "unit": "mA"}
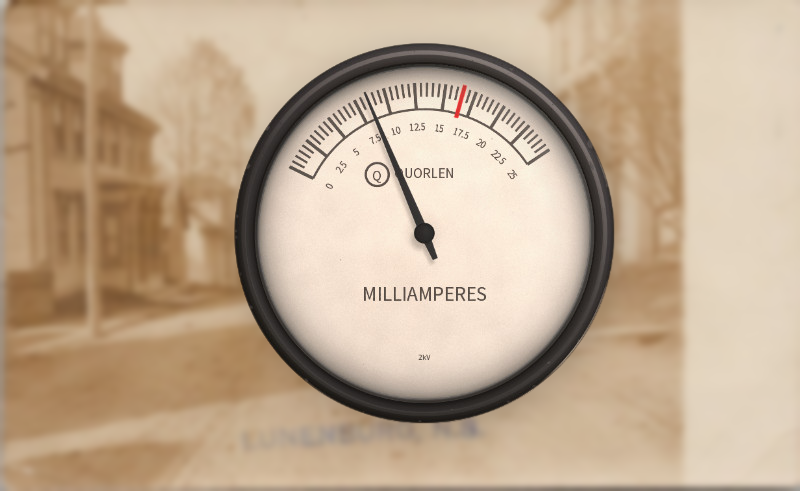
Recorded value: {"value": 8.5, "unit": "mA"}
